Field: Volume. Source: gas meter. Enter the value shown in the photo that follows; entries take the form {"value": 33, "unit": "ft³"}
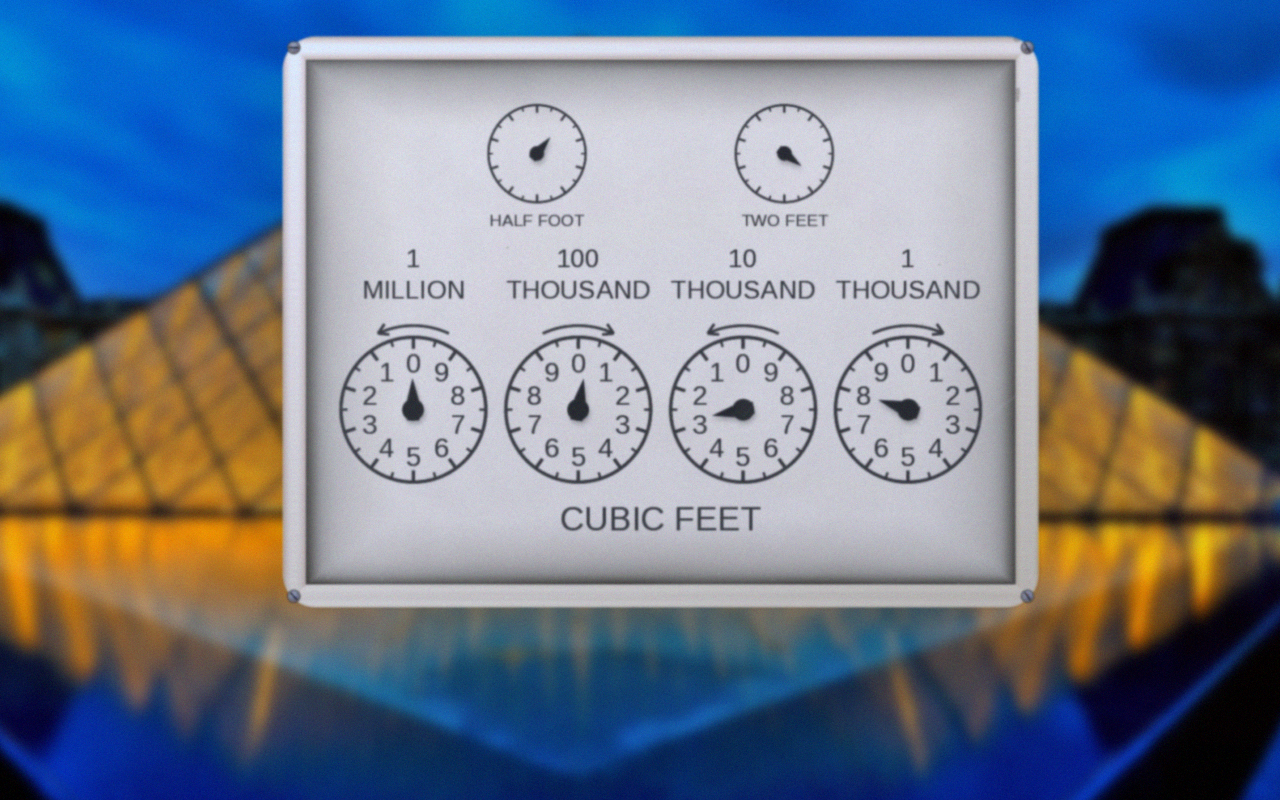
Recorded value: {"value": 2800, "unit": "ft³"}
